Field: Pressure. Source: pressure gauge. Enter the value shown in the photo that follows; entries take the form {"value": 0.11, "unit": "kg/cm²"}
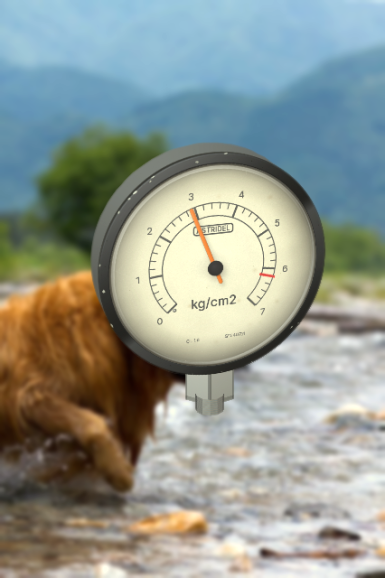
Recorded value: {"value": 2.9, "unit": "kg/cm²"}
